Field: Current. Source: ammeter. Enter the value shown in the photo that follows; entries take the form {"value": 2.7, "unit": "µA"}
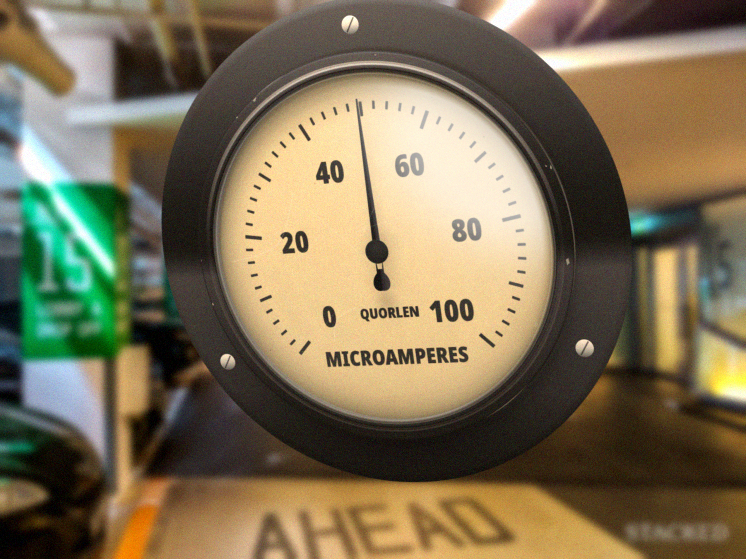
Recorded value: {"value": 50, "unit": "µA"}
